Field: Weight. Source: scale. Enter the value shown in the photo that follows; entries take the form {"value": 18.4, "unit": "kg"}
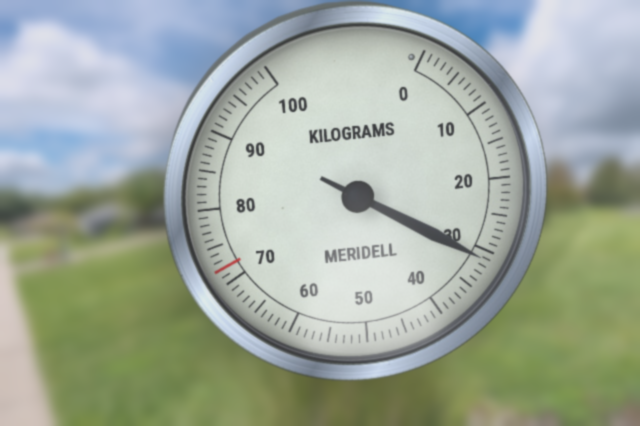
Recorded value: {"value": 31, "unit": "kg"}
